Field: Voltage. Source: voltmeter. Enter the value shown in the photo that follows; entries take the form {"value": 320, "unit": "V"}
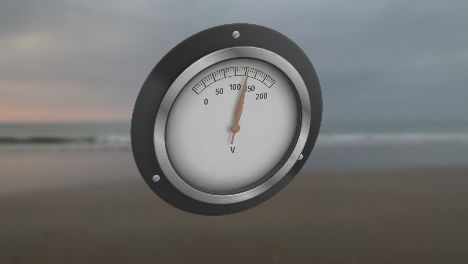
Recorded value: {"value": 125, "unit": "V"}
